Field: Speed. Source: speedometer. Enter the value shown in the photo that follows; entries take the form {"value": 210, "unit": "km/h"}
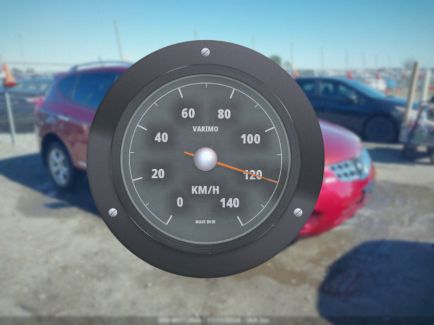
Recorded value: {"value": 120, "unit": "km/h"}
